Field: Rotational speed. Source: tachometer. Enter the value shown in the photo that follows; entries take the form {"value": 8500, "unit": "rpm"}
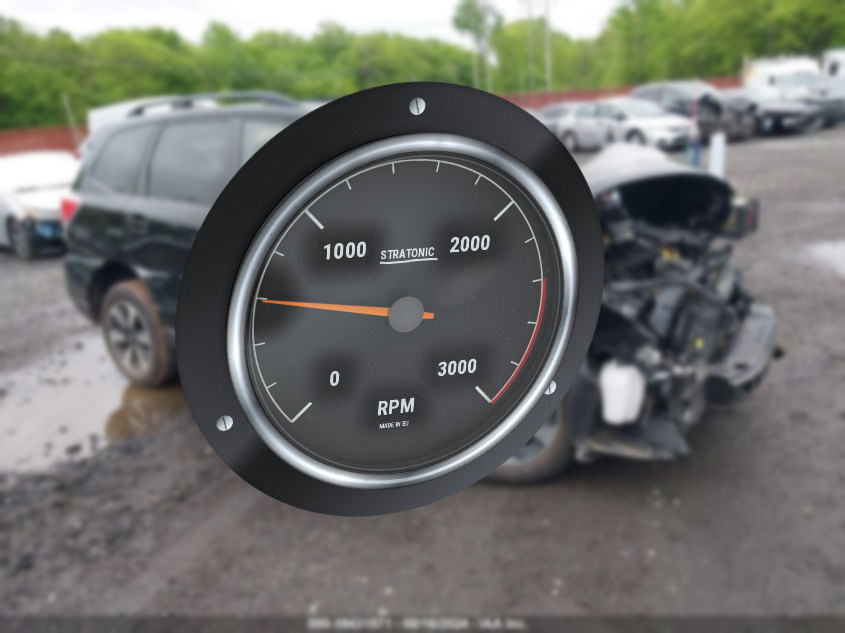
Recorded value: {"value": 600, "unit": "rpm"}
